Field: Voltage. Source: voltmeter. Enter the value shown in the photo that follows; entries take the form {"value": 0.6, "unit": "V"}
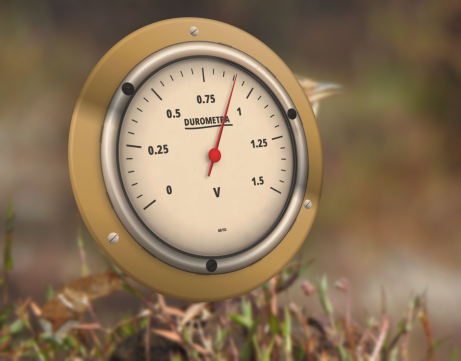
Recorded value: {"value": 0.9, "unit": "V"}
